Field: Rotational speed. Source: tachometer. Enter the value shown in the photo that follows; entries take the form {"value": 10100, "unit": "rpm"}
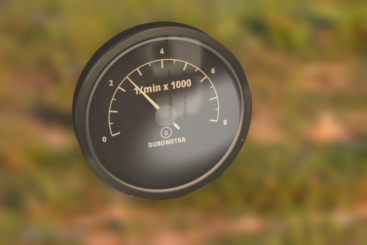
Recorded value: {"value": 2500, "unit": "rpm"}
